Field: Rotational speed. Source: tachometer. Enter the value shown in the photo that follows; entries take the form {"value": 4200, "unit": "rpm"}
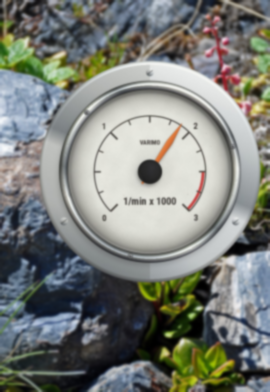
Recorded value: {"value": 1875, "unit": "rpm"}
